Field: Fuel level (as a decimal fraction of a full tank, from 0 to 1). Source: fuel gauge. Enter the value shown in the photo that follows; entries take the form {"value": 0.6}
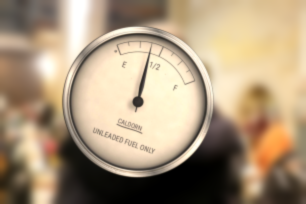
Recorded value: {"value": 0.375}
